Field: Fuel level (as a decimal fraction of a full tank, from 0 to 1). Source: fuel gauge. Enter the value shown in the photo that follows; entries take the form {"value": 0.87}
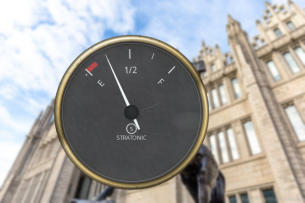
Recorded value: {"value": 0.25}
